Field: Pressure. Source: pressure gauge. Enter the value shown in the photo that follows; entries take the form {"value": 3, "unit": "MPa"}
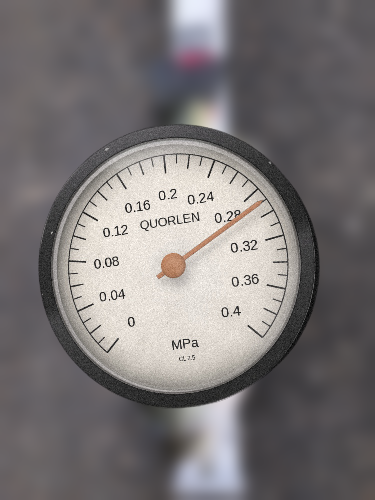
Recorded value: {"value": 0.29, "unit": "MPa"}
